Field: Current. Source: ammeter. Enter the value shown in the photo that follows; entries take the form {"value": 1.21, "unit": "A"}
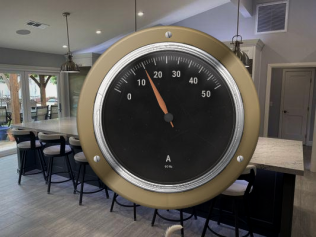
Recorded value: {"value": 15, "unit": "A"}
